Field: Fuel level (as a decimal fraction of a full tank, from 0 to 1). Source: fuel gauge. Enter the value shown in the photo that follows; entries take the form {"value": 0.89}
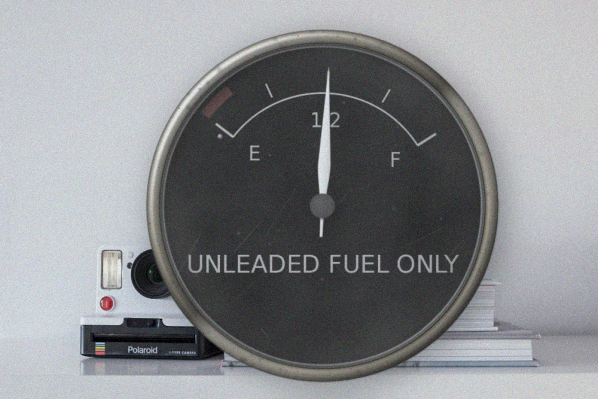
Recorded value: {"value": 0.5}
